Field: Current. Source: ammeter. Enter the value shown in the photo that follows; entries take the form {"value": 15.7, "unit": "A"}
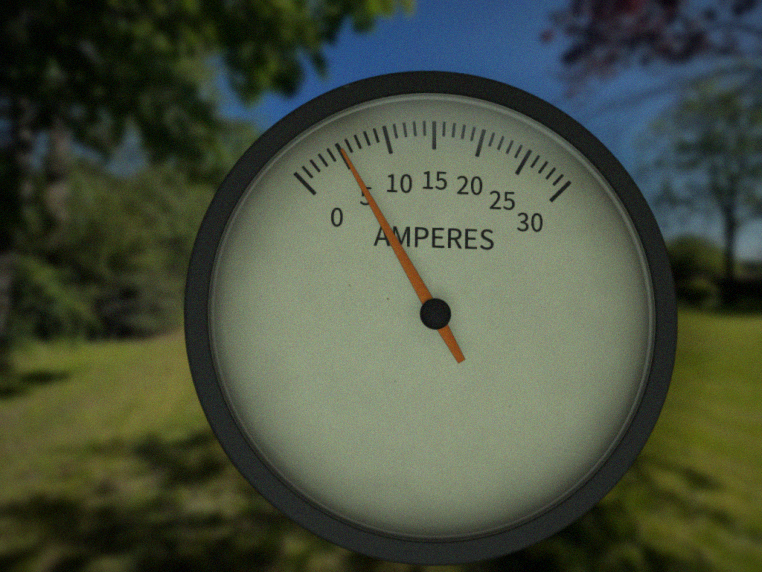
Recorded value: {"value": 5, "unit": "A"}
